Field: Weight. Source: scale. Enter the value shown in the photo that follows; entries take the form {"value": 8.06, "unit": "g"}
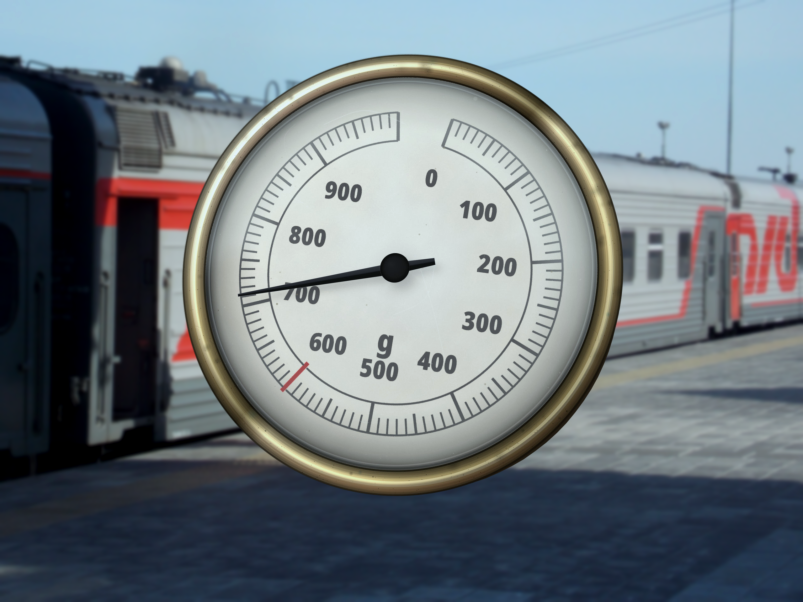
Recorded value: {"value": 710, "unit": "g"}
